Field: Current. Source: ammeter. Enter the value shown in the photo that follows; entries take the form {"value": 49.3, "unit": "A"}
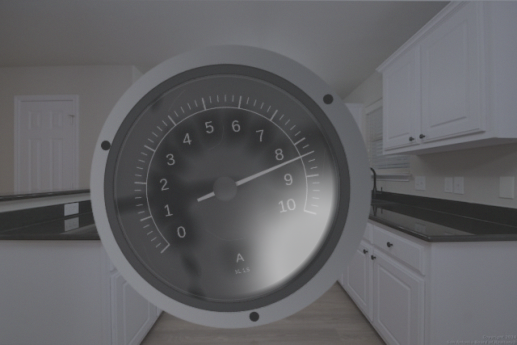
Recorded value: {"value": 8.4, "unit": "A"}
